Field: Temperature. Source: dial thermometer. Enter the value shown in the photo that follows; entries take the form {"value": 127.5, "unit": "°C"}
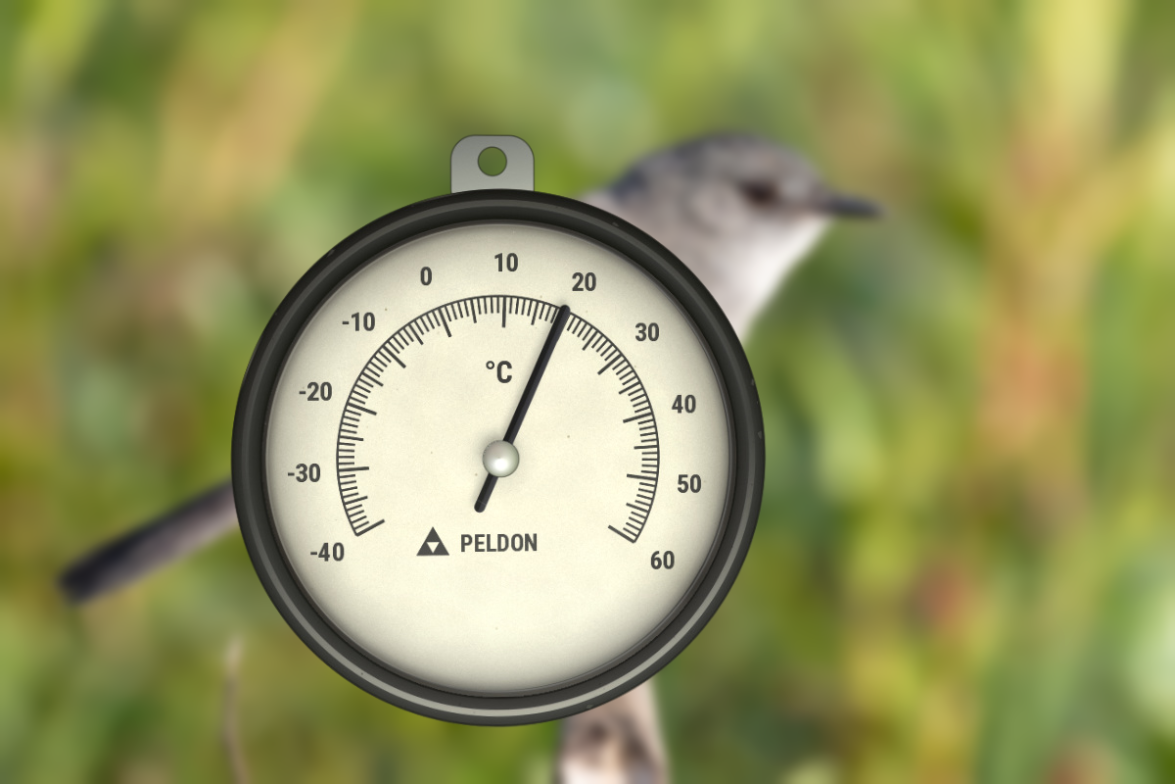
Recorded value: {"value": 19, "unit": "°C"}
